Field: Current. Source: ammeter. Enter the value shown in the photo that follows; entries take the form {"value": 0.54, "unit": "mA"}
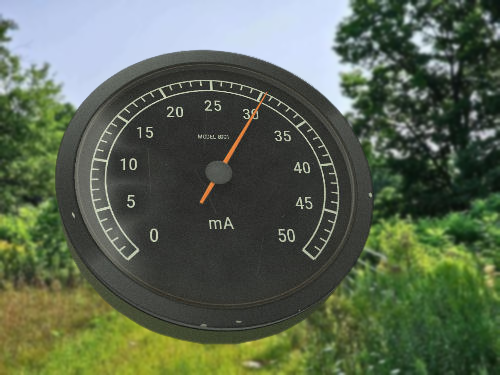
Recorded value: {"value": 30.5, "unit": "mA"}
